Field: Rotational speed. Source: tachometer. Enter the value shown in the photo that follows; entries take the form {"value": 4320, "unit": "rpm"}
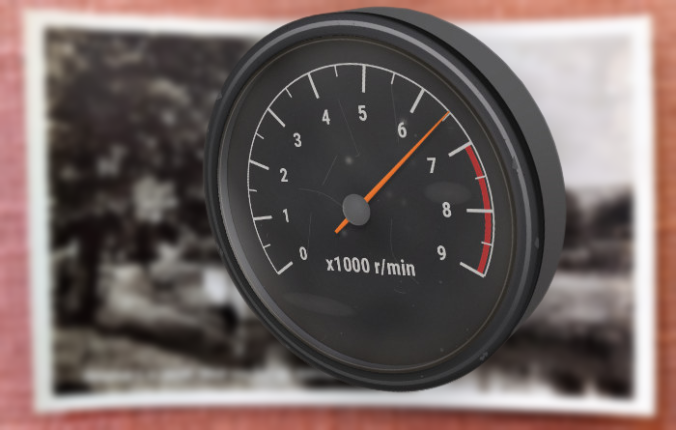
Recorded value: {"value": 6500, "unit": "rpm"}
